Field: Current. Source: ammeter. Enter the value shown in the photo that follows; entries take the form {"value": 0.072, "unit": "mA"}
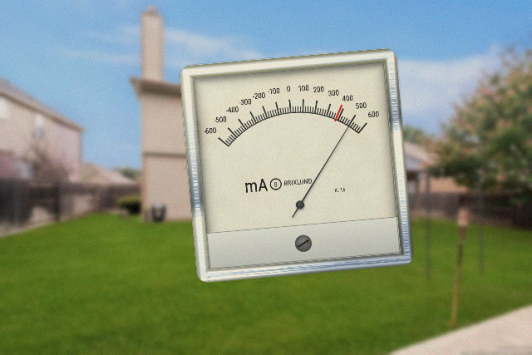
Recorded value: {"value": 500, "unit": "mA"}
